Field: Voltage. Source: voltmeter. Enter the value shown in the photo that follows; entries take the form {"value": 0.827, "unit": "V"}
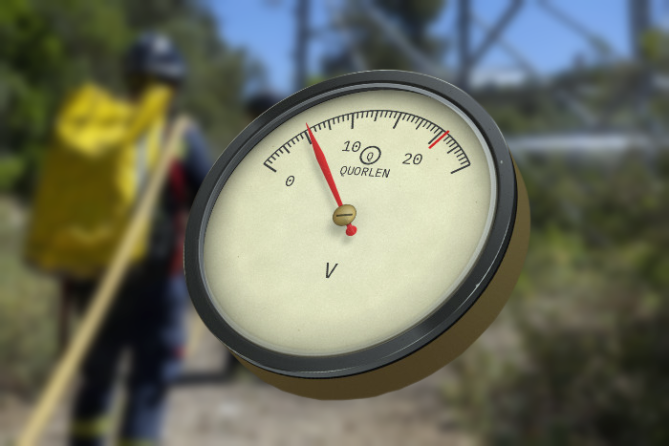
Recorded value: {"value": 5.5, "unit": "V"}
